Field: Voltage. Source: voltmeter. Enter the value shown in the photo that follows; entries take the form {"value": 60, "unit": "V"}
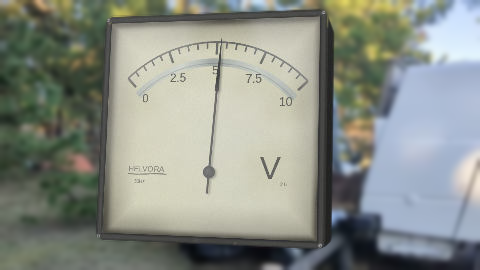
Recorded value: {"value": 5.25, "unit": "V"}
